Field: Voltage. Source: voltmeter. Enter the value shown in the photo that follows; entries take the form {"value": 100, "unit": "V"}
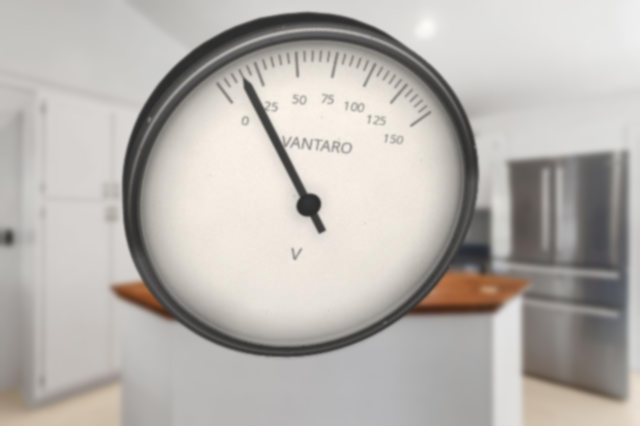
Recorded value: {"value": 15, "unit": "V"}
